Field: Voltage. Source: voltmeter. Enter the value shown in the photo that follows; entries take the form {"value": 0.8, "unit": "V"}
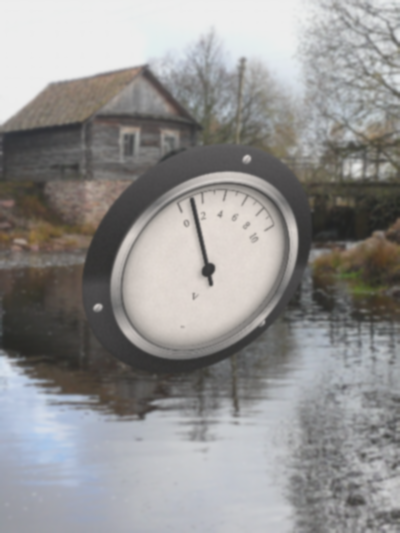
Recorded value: {"value": 1, "unit": "V"}
